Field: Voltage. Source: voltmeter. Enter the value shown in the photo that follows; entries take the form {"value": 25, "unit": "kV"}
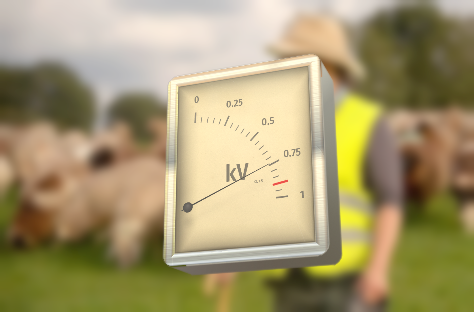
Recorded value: {"value": 0.75, "unit": "kV"}
